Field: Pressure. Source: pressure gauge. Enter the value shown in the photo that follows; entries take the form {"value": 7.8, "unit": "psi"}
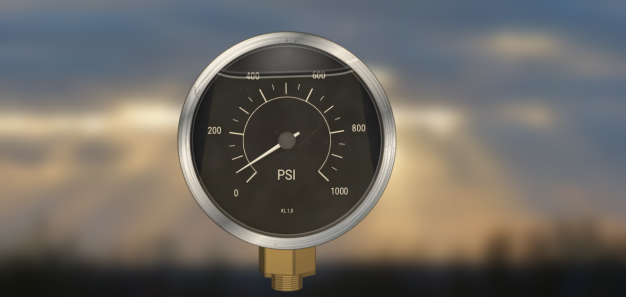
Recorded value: {"value": 50, "unit": "psi"}
